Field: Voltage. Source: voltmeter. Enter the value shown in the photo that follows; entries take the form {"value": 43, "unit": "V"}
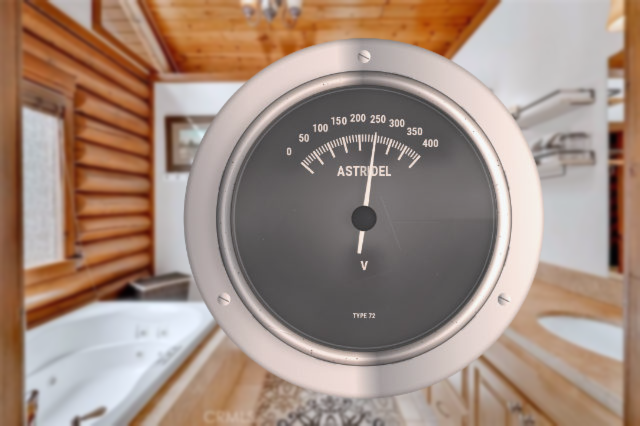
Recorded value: {"value": 250, "unit": "V"}
